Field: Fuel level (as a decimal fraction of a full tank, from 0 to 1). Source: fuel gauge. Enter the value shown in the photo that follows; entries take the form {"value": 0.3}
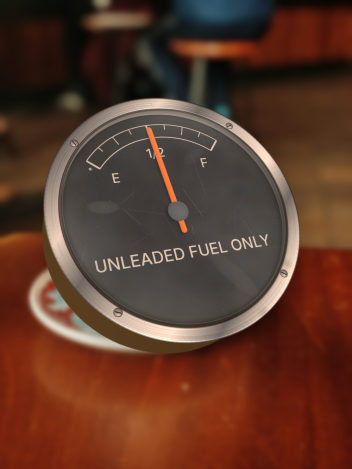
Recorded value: {"value": 0.5}
